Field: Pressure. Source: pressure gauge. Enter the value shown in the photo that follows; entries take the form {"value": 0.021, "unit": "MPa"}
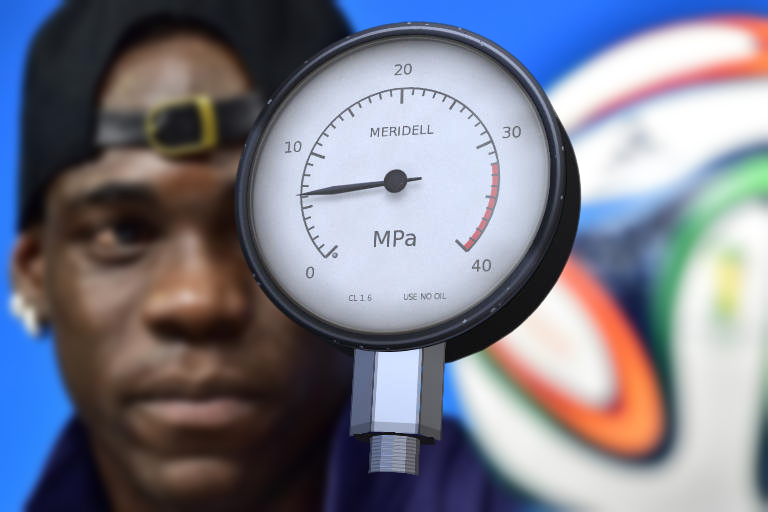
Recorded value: {"value": 6, "unit": "MPa"}
